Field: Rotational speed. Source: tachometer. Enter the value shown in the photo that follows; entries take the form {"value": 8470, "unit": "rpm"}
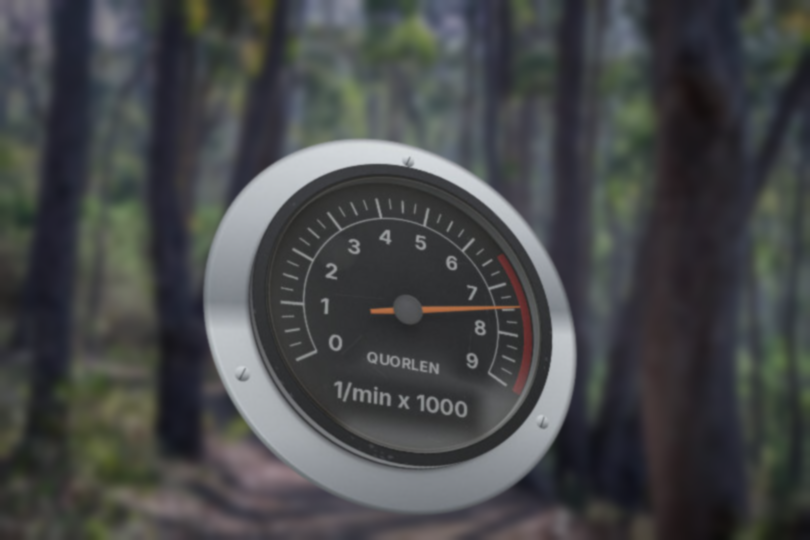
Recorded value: {"value": 7500, "unit": "rpm"}
